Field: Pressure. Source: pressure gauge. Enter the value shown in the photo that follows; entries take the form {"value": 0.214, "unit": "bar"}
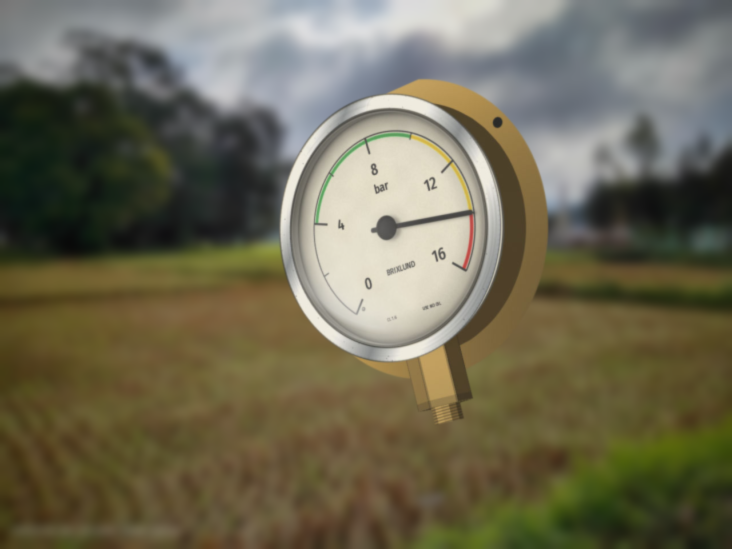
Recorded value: {"value": 14, "unit": "bar"}
